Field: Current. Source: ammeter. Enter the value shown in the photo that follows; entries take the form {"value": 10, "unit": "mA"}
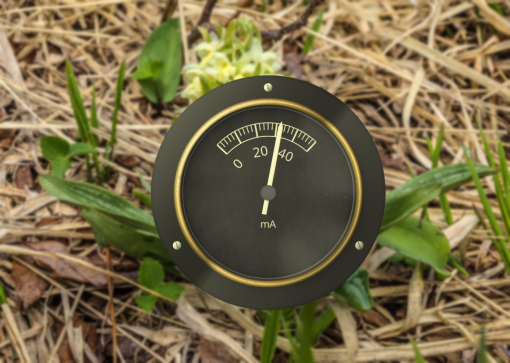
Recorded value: {"value": 32, "unit": "mA"}
